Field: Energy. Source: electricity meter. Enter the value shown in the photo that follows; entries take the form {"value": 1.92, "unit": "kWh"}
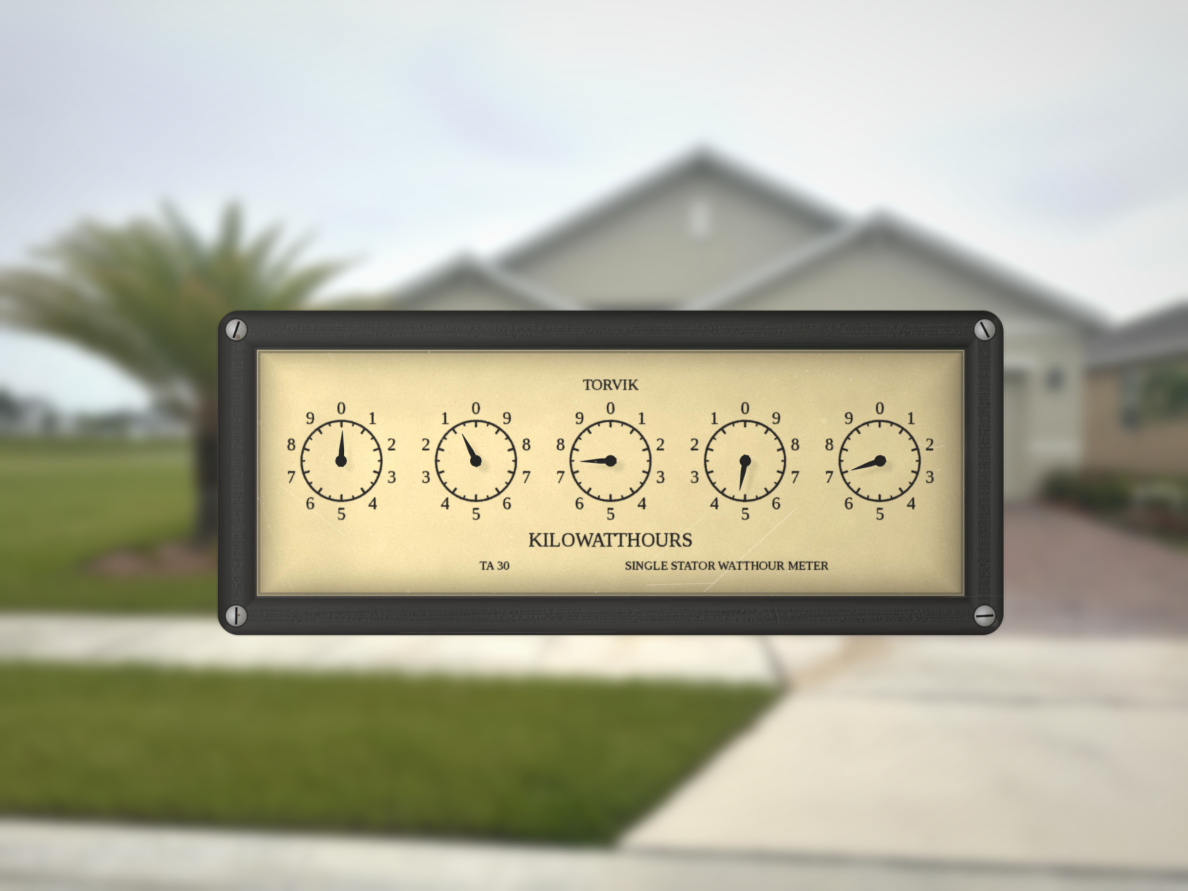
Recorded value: {"value": 747, "unit": "kWh"}
